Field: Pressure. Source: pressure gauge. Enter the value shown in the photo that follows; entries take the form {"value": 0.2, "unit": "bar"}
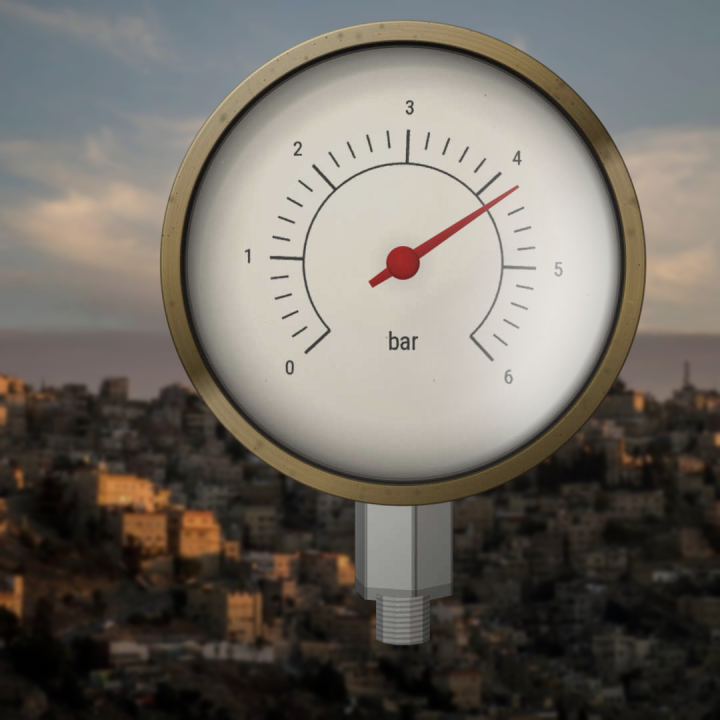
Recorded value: {"value": 4.2, "unit": "bar"}
